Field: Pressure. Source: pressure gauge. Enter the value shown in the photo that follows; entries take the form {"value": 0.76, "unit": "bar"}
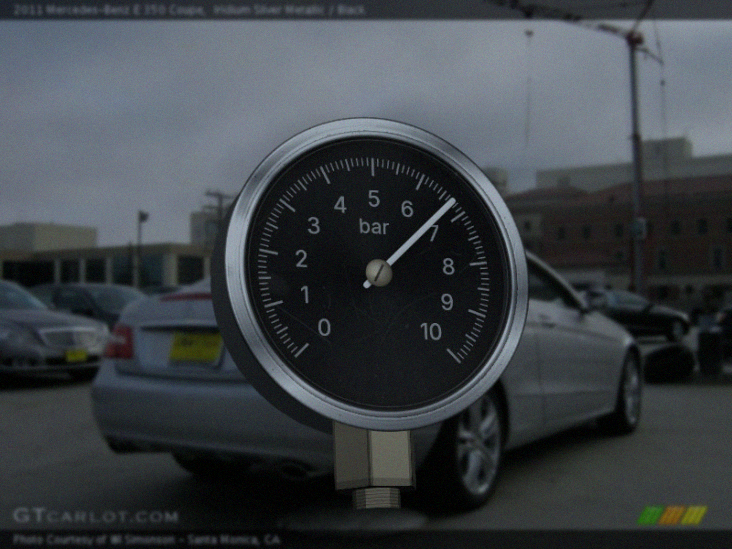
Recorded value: {"value": 6.7, "unit": "bar"}
